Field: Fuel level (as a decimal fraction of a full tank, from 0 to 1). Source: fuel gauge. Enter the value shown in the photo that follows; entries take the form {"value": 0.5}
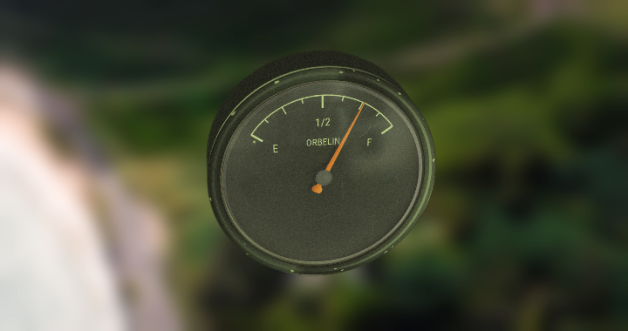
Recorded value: {"value": 0.75}
